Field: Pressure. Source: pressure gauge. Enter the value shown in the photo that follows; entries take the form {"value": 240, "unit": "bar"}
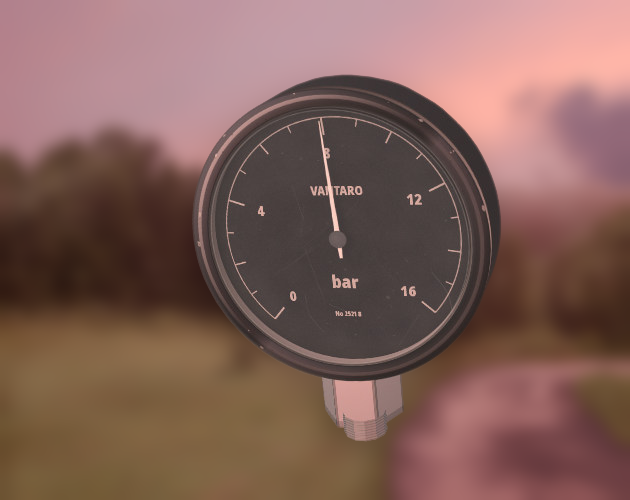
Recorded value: {"value": 8, "unit": "bar"}
